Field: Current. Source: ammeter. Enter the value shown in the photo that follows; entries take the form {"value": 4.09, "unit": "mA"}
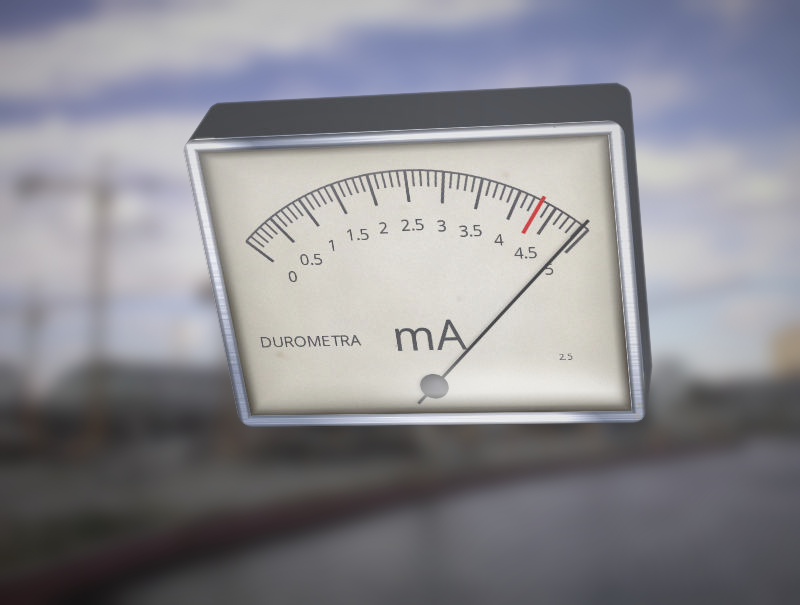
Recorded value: {"value": 4.9, "unit": "mA"}
